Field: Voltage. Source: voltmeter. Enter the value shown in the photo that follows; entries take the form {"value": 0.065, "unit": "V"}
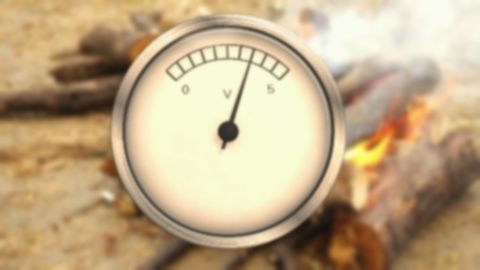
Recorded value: {"value": 3.5, "unit": "V"}
